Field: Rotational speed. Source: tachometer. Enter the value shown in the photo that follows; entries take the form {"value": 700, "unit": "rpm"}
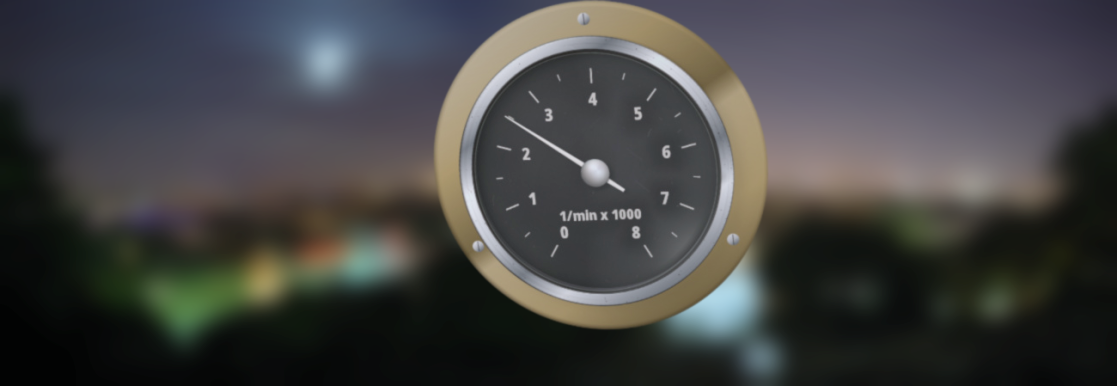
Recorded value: {"value": 2500, "unit": "rpm"}
